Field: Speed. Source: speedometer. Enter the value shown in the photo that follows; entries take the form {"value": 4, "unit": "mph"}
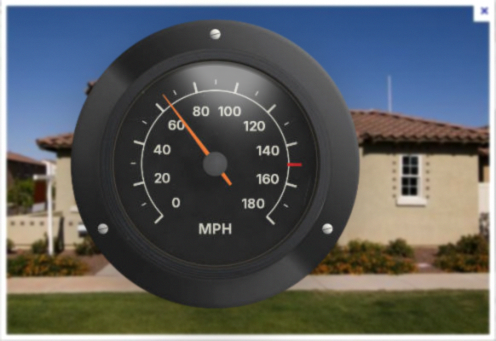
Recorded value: {"value": 65, "unit": "mph"}
